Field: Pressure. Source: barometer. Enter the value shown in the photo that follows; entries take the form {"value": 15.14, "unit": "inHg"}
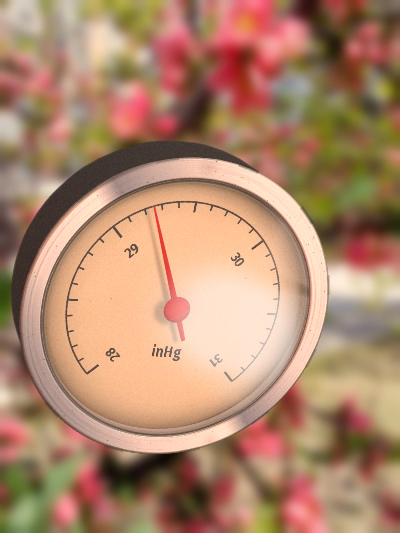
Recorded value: {"value": 29.25, "unit": "inHg"}
